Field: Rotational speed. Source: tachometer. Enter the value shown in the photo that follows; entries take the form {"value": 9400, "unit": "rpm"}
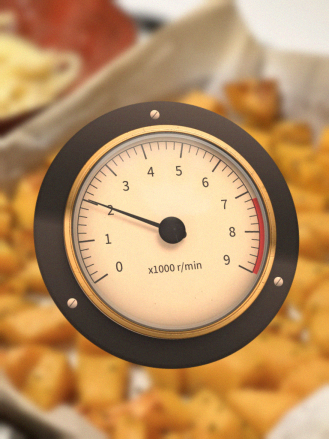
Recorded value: {"value": 2000, "unit": "rpm"}
